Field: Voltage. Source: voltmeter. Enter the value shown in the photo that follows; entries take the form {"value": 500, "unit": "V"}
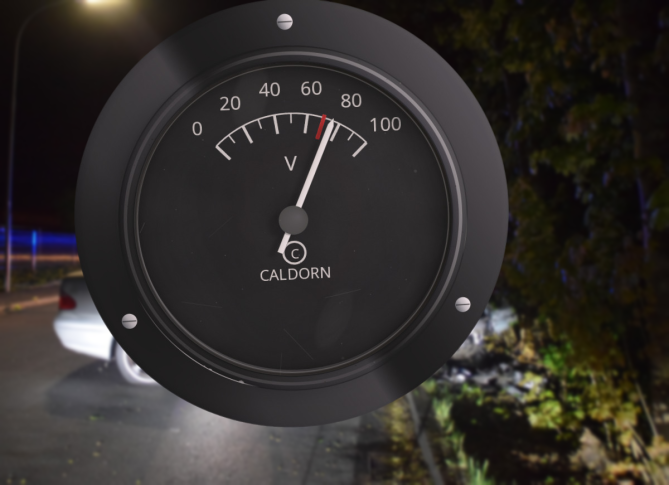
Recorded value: {"value": 75, "unit": "V"}
